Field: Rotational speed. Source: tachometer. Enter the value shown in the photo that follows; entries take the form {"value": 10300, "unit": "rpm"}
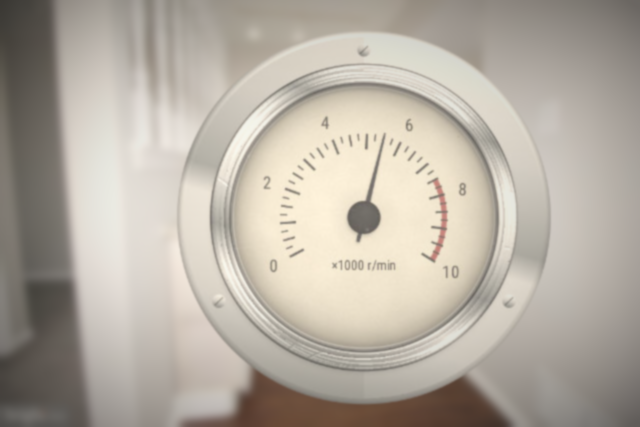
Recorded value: {"value": 5500, "unit": "rpm"}
